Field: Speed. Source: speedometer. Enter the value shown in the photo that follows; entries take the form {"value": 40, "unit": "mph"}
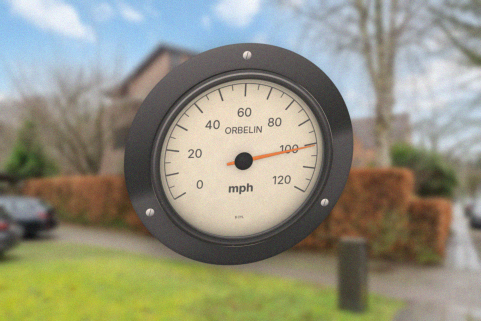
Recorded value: {"value": 100, "unit": "mph"}
